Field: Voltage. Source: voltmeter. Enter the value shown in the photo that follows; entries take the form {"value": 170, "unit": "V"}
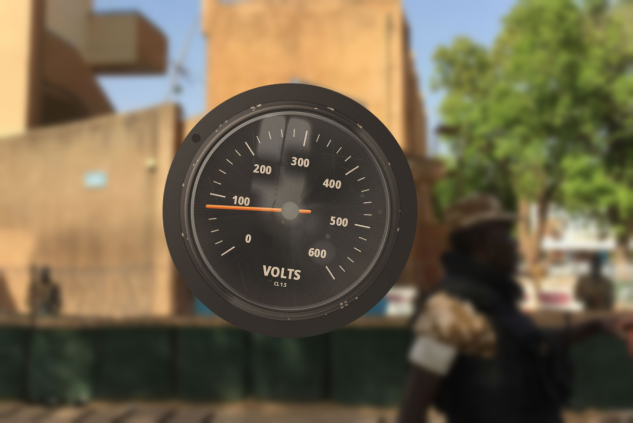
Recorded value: {"value": 80, "unit": "V"}
